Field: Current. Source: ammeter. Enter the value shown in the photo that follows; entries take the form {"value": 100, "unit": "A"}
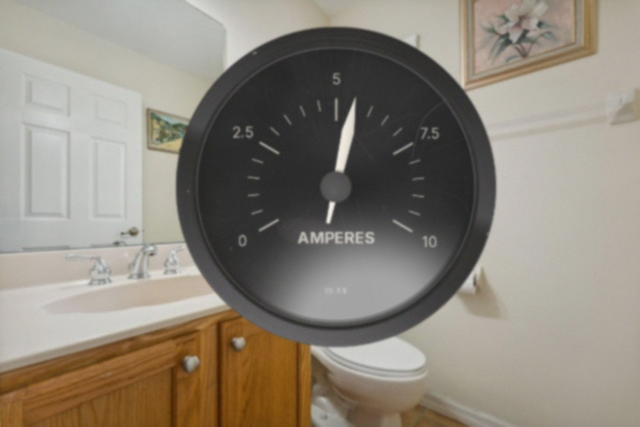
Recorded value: {"value": 5.5, "unit": "A"}
